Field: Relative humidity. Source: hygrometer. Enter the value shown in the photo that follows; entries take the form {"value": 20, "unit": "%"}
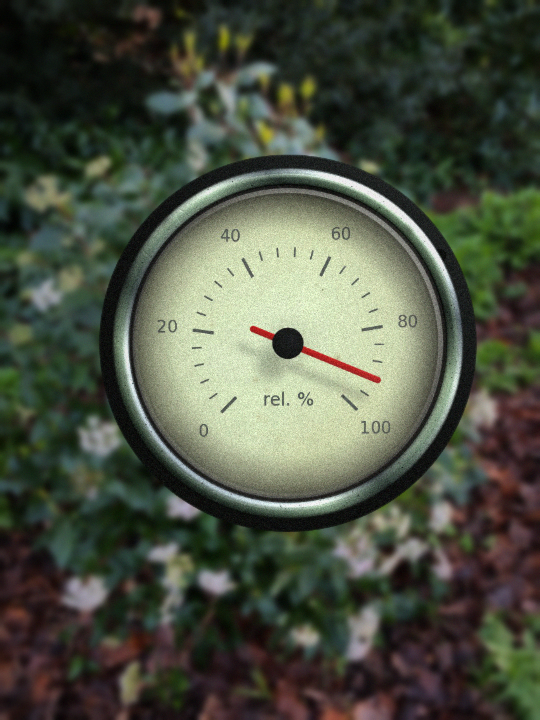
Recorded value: {"value": 92, "unit": "%"}
